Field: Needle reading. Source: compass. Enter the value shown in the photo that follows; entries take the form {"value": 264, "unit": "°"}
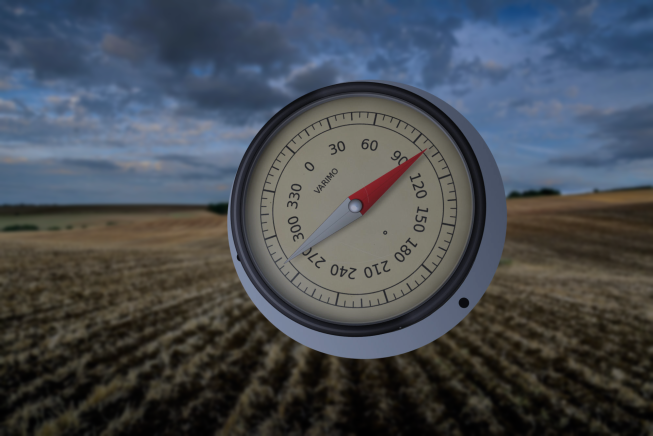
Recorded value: {"value": 100, "unit": "°"}
